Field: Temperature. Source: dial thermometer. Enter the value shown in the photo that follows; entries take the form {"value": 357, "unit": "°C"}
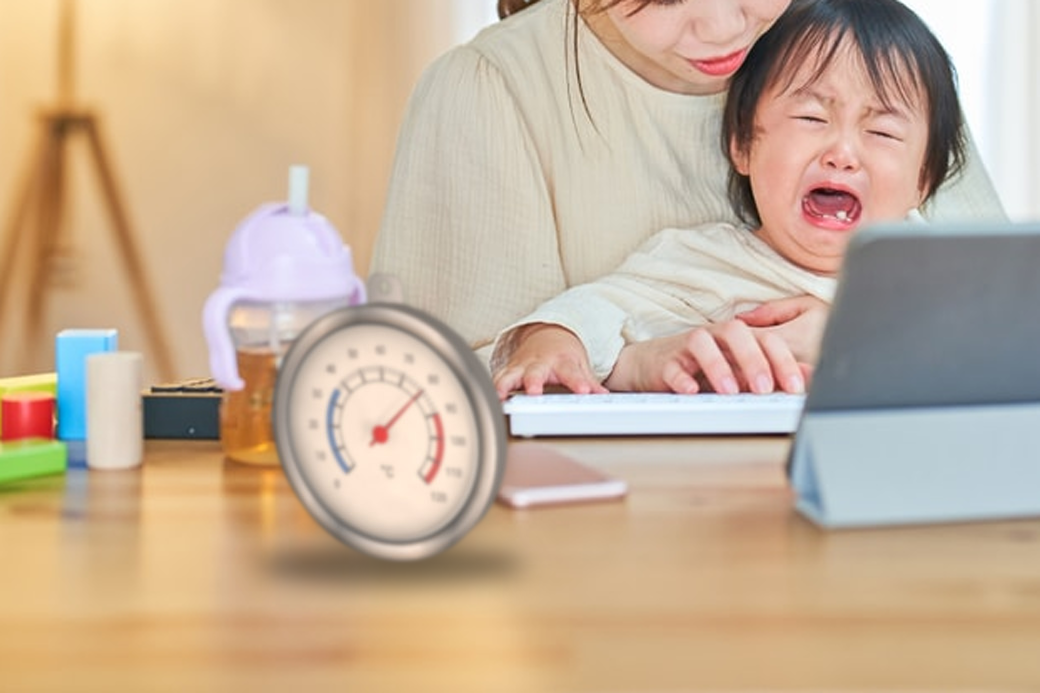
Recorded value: {"value": 80, "unit": "°C"}
